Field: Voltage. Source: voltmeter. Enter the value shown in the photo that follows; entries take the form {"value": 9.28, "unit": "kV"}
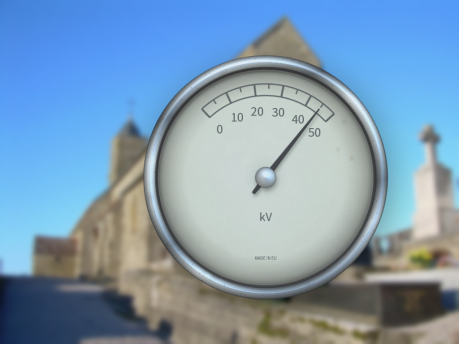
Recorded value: {"value": 45, "unit": "kV"}
